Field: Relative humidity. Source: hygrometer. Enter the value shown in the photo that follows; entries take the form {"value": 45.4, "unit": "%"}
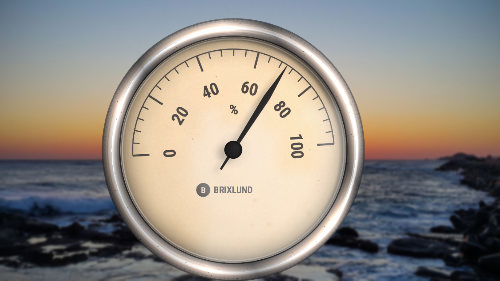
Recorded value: {"value": 70, "unit": "%"}
